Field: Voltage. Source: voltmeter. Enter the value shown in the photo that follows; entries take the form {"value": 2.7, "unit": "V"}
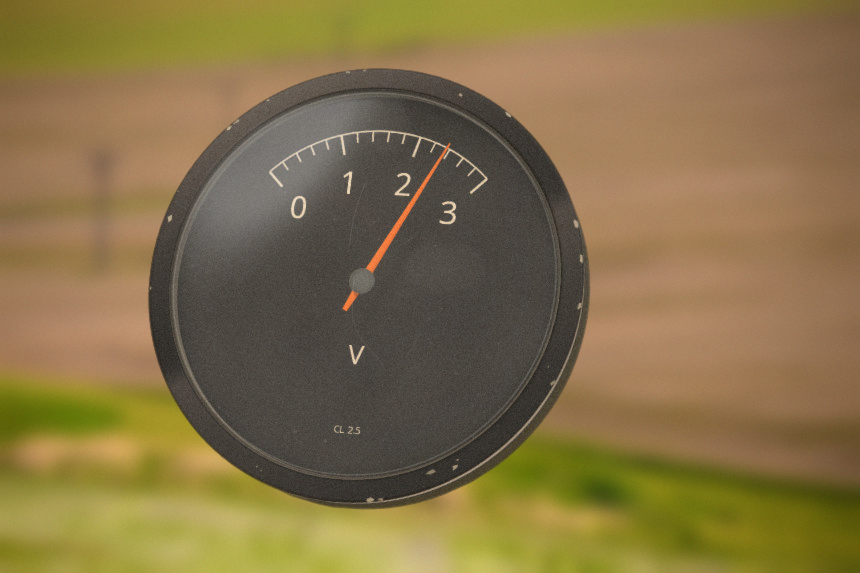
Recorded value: {"value": 2.4, "unit": "V"}
